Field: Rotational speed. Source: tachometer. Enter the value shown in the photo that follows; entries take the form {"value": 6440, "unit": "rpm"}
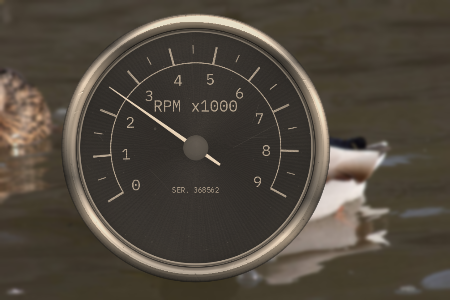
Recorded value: {"value": 2500, "unit": "rpm"}
